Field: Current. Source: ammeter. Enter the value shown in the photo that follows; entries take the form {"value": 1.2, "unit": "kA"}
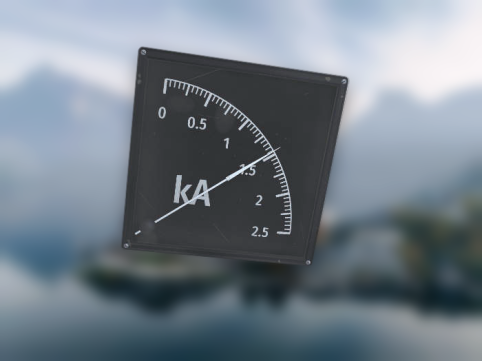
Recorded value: {"value": 1.45, "unit": "kA"}
